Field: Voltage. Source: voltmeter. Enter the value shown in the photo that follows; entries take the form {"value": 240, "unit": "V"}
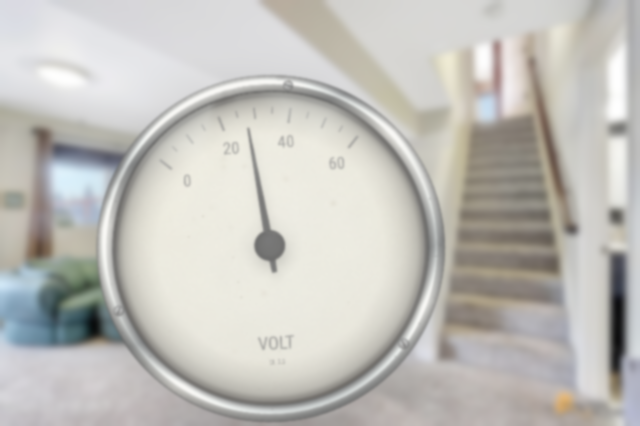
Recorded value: {"value": 27.5, "unit": "V"}
